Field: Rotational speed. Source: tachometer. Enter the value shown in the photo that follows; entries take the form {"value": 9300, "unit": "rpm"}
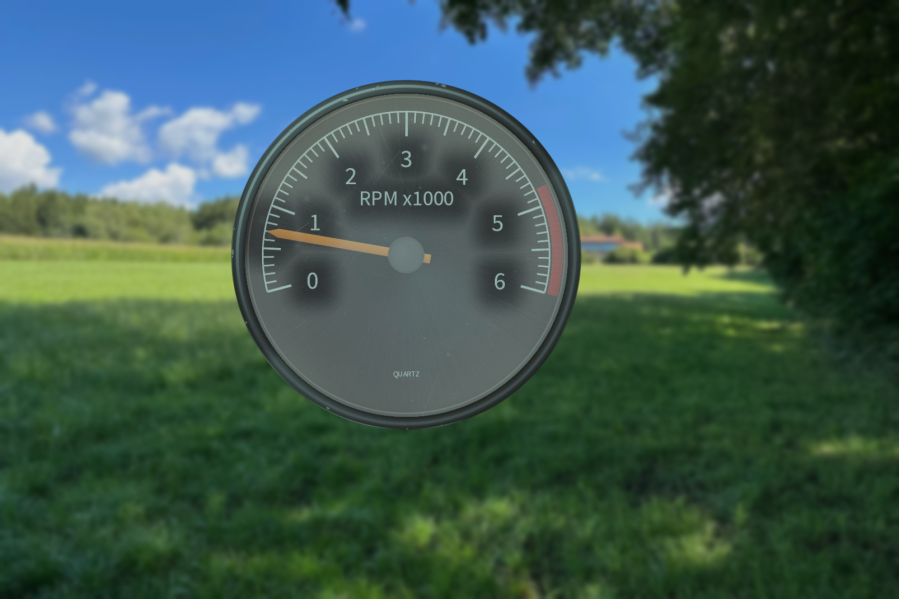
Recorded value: {"value": 700, "unit": "rpm"}
